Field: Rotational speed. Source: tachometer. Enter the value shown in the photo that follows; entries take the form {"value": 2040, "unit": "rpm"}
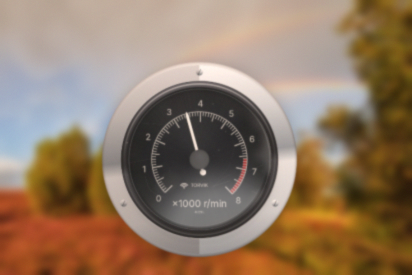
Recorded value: {"value": 3500, "unit": "rpm"}
